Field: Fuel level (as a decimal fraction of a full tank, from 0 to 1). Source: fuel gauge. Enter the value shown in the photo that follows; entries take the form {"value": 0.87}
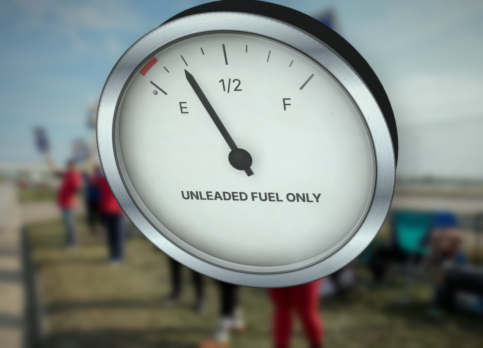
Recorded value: {"value": 0.25}
